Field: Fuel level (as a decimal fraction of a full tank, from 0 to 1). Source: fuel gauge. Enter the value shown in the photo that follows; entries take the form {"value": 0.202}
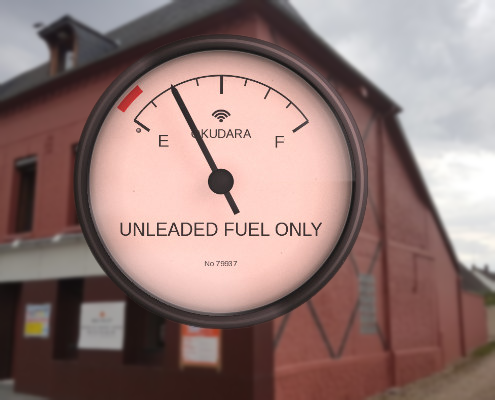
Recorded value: {"value": 0.25}
